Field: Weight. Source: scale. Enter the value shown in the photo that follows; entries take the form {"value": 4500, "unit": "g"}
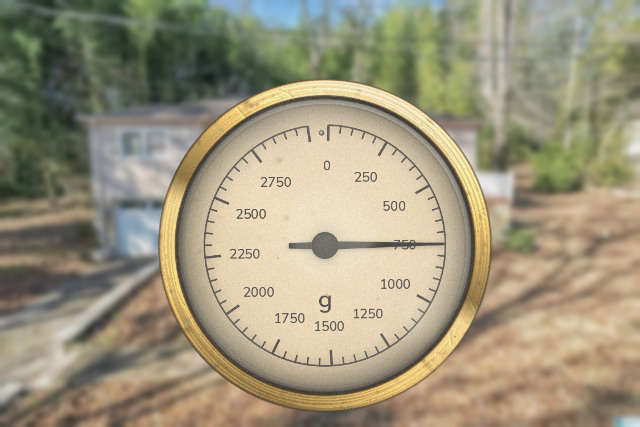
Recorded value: {"value": 750, "unit": "g"}
